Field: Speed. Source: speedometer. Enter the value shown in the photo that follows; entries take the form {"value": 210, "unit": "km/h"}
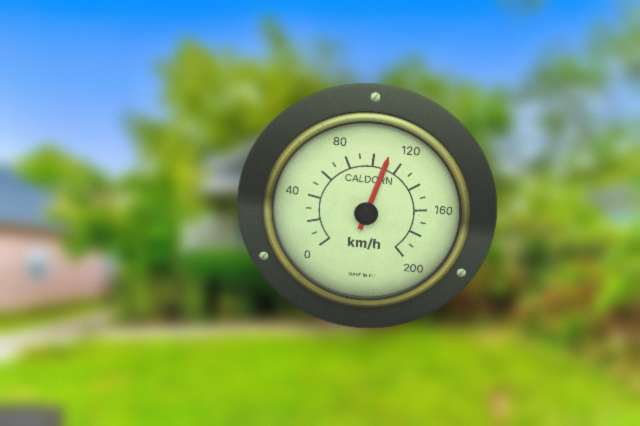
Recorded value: {"value": 110, "unit": "km/h"}
